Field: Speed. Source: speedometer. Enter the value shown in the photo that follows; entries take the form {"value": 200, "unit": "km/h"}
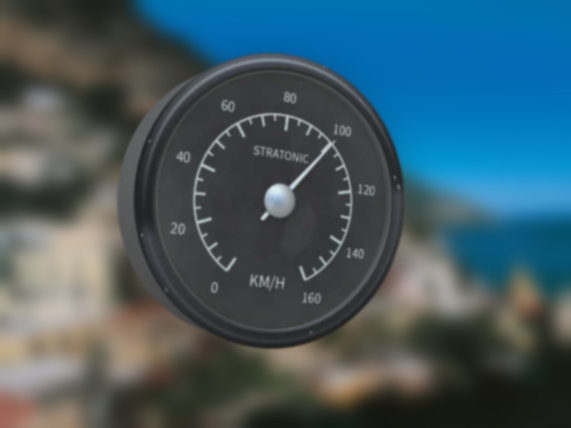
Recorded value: {"value": 100, "unit": "km/h"}
